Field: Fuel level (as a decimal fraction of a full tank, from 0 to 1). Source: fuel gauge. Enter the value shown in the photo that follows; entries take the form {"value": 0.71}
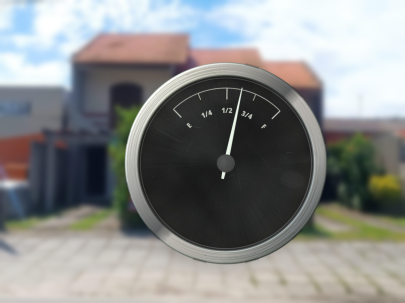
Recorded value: {"value": 0.625}
